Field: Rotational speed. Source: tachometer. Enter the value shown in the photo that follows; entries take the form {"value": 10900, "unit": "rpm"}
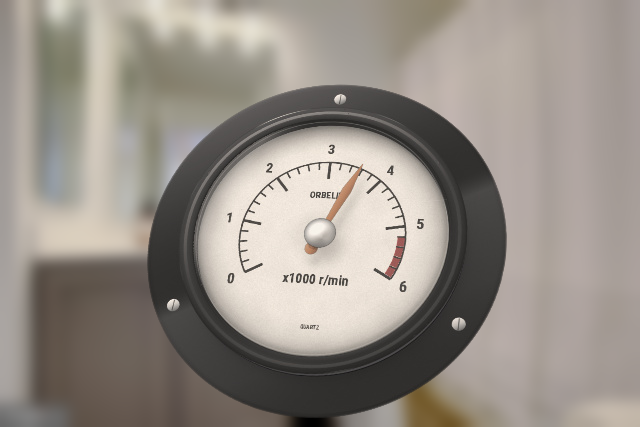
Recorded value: {"value": 3600, "unit": "rpm"}
